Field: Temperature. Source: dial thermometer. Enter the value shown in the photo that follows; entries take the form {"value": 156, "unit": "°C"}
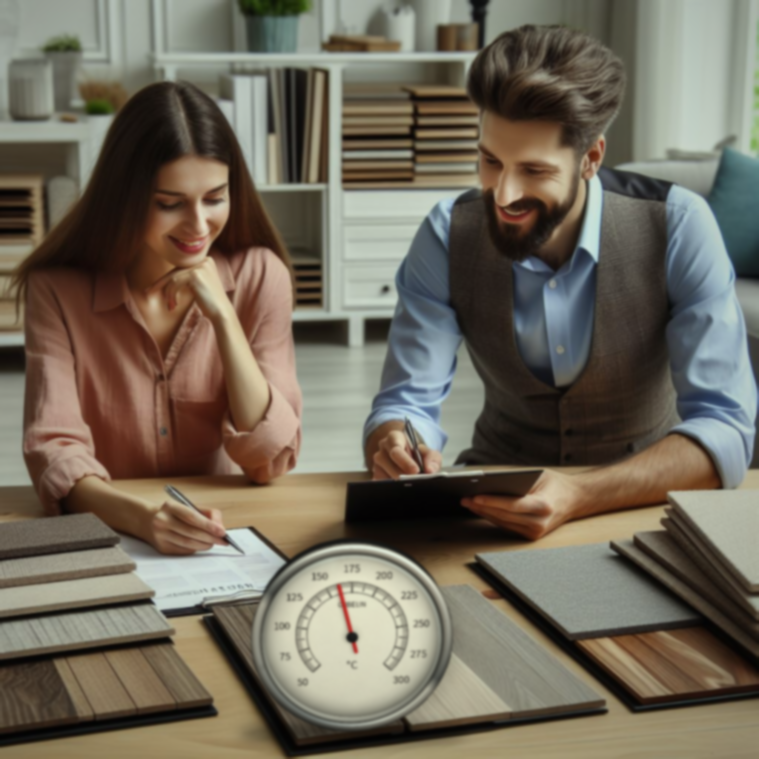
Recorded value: {"value": 162.5, "unit": "°C"}
